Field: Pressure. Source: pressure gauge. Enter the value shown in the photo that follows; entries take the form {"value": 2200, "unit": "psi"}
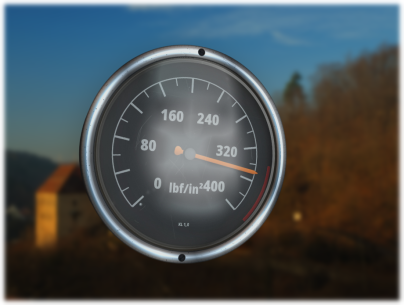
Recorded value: {"value": 350, "unit": "psi"}
